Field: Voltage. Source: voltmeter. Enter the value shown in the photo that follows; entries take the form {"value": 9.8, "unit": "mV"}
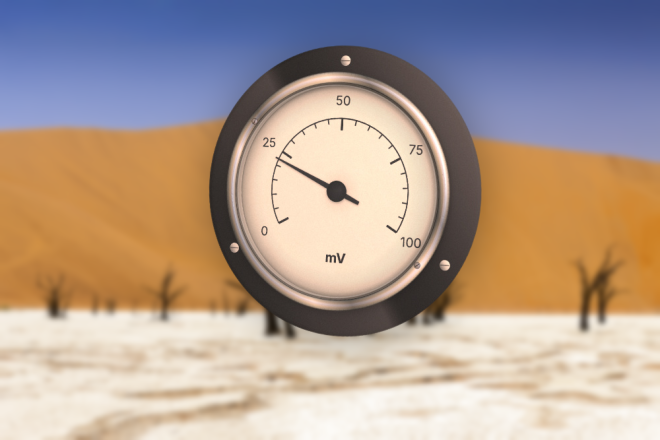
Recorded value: {"value": 22.5, "unit": "mV"}
